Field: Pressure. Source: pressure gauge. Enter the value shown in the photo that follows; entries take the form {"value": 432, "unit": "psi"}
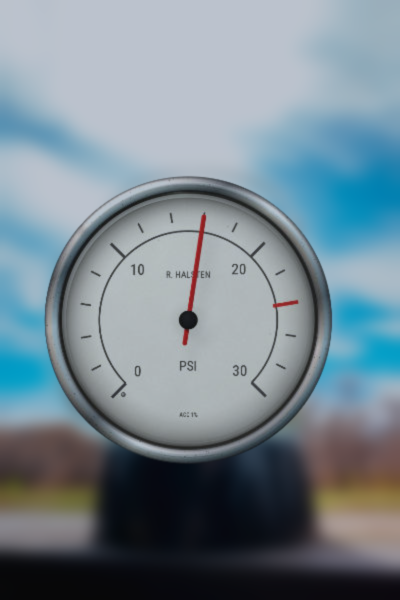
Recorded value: {"value": 16, "unit": "psi"}
